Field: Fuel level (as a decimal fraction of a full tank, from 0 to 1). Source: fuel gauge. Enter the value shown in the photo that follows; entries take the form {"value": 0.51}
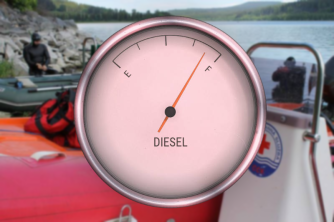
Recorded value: {"value": 0.875}
